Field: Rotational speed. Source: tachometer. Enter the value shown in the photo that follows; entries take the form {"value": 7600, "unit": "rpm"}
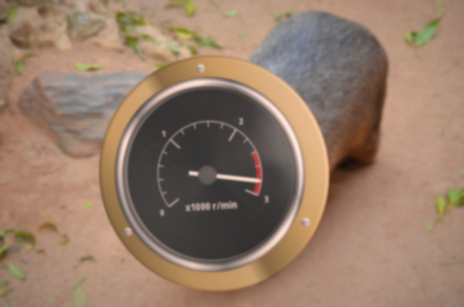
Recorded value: {"value": 2800, "unit": "rpm"}
